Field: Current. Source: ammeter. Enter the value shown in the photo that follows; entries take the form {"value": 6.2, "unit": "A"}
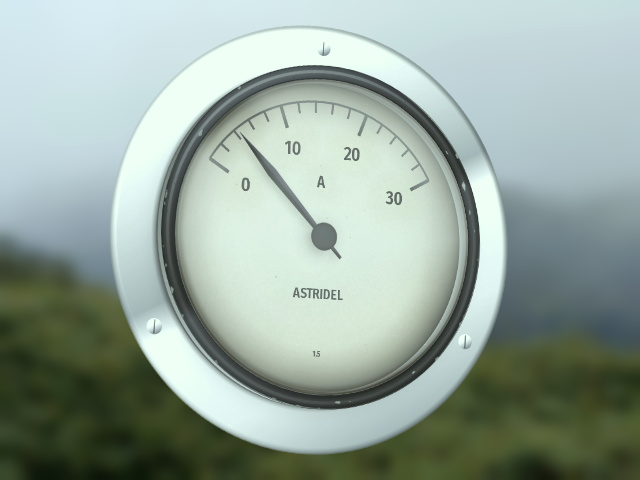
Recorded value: {"value": 4, "unit": "A"}
